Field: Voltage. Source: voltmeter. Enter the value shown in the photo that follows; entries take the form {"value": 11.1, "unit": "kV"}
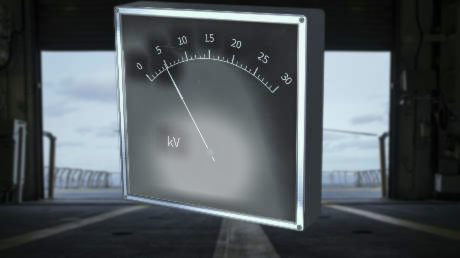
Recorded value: {"value": 5, "unit": "kV"}
